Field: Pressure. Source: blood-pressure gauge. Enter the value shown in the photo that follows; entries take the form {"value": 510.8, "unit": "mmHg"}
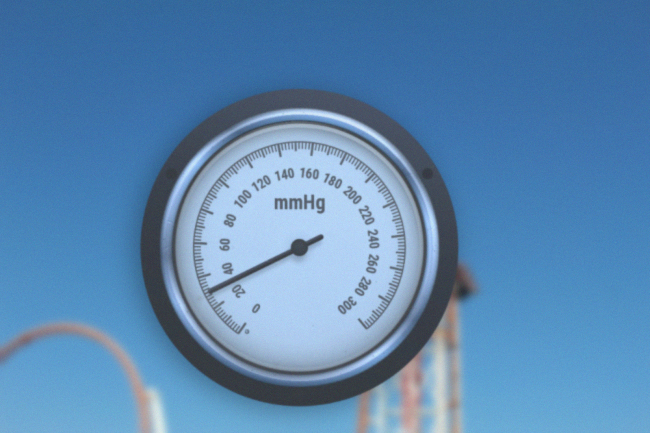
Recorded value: {"value": 30, "unit": "mmHg"}
